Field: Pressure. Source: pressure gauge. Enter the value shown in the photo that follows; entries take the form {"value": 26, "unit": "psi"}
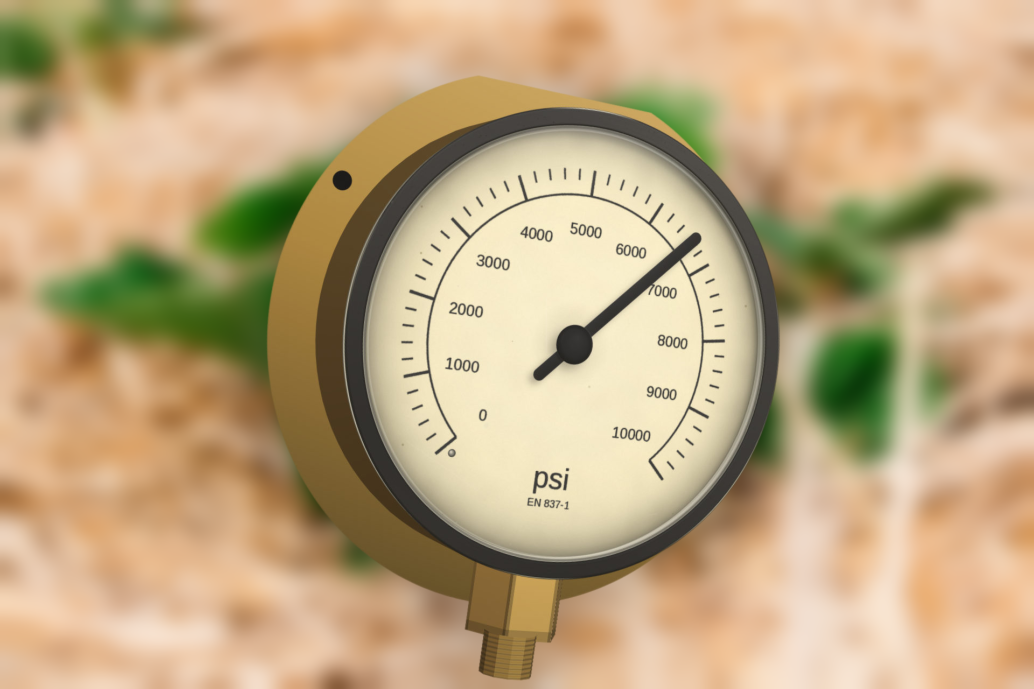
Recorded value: {"value": 6600, "unit": "psi"}
